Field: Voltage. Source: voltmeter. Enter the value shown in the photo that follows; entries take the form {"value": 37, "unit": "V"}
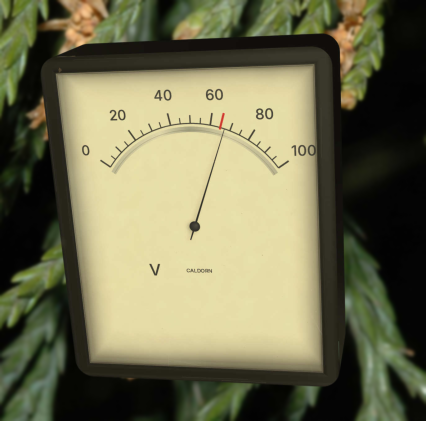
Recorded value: {"value": 67.5, "unit": "V"}
